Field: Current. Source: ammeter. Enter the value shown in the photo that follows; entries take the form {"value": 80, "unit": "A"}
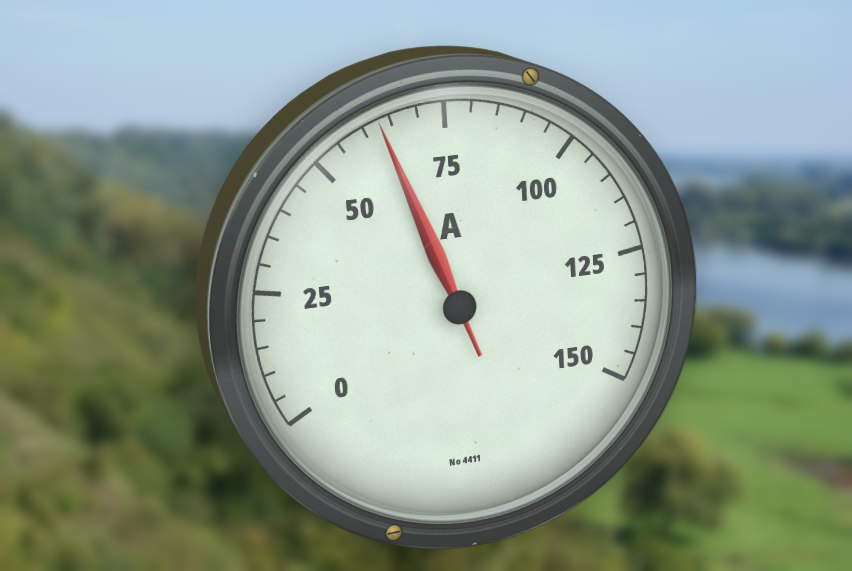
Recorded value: {"value": 62.5, "unit": "A"}
